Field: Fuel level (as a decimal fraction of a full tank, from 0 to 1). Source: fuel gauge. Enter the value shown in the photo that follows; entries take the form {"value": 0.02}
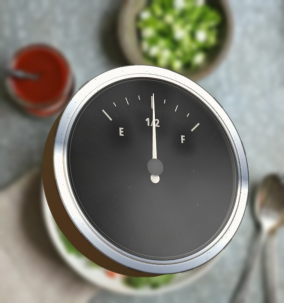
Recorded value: {"value": 0.5}
